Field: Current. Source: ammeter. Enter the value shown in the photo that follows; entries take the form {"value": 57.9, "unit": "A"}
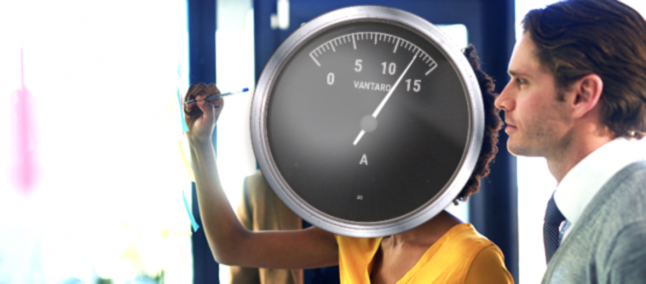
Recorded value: {"value": 12.5, "unit": "A"}
